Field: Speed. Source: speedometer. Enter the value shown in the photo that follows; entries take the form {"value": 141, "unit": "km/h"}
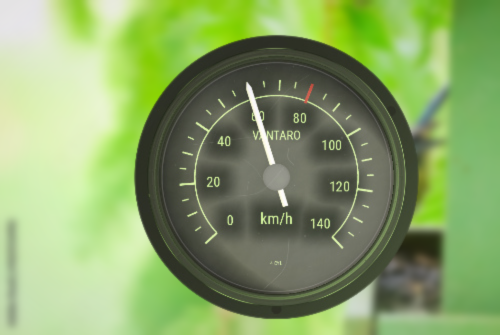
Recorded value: {"value": 60, "unit": "km/h"}
